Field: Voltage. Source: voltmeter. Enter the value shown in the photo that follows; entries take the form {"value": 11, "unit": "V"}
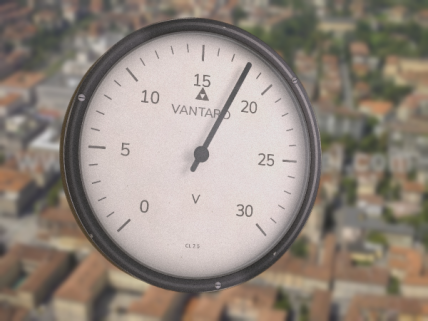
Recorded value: {"value": 18, "unit": "V"}
